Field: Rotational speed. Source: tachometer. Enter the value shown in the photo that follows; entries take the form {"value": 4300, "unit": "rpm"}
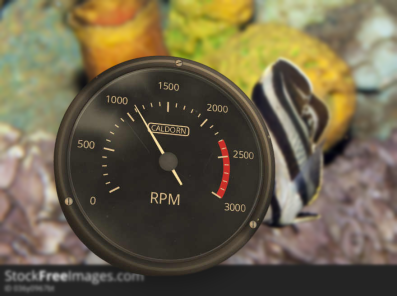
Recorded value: {"value": 1100, "unit": "rpm"}
